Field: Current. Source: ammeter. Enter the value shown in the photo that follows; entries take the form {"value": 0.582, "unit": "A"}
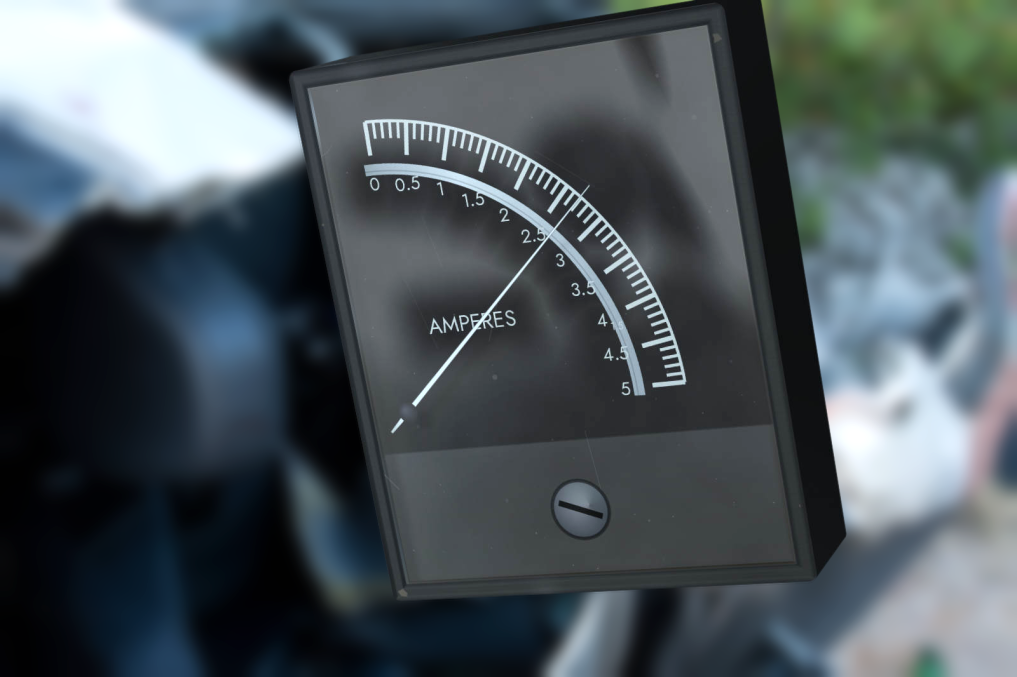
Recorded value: {"value": 2.7, "unit": "A"}
